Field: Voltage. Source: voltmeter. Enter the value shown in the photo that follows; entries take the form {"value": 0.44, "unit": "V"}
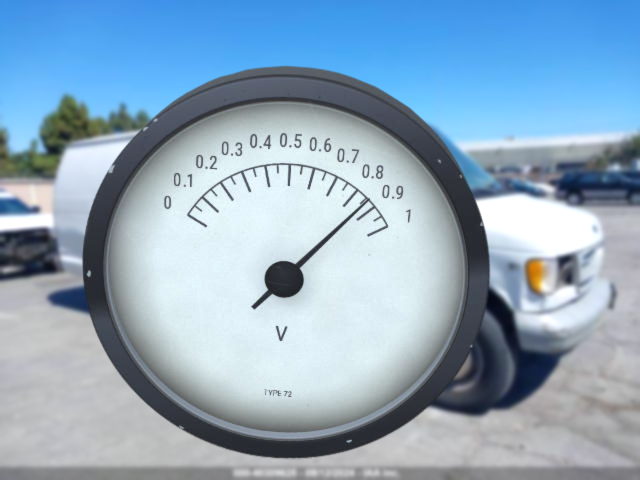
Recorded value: {"value": 0.85, "unit": "V"}
